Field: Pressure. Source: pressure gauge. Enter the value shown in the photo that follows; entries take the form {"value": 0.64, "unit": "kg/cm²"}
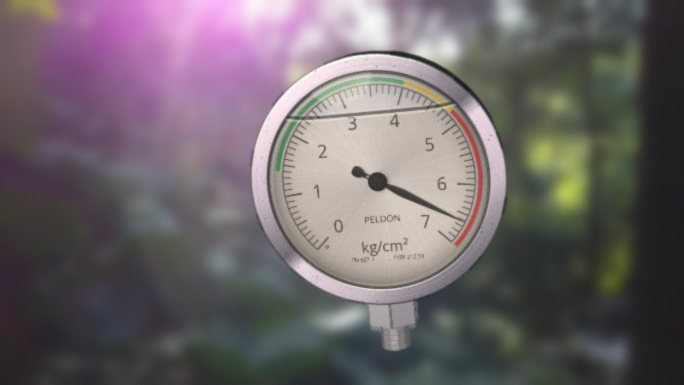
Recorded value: {"value": 6.6, "unit": "kg/cm²"}
